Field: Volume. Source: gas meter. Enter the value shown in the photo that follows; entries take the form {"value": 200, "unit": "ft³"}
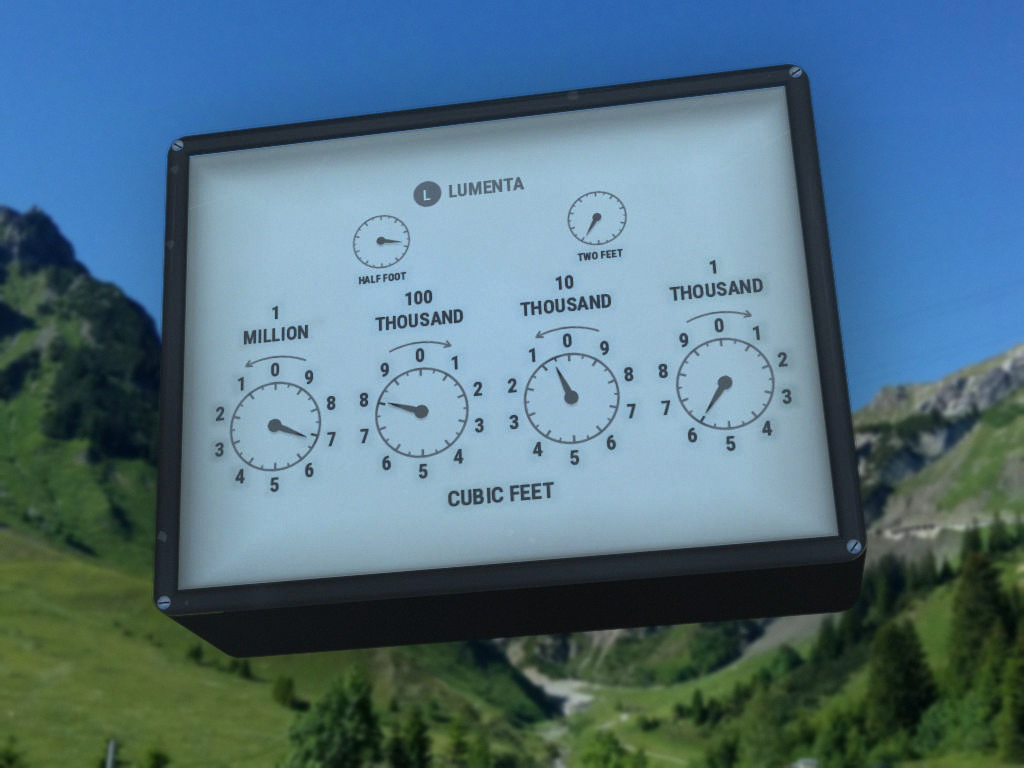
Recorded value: {"value": 680600, "unit": "ft³"}
